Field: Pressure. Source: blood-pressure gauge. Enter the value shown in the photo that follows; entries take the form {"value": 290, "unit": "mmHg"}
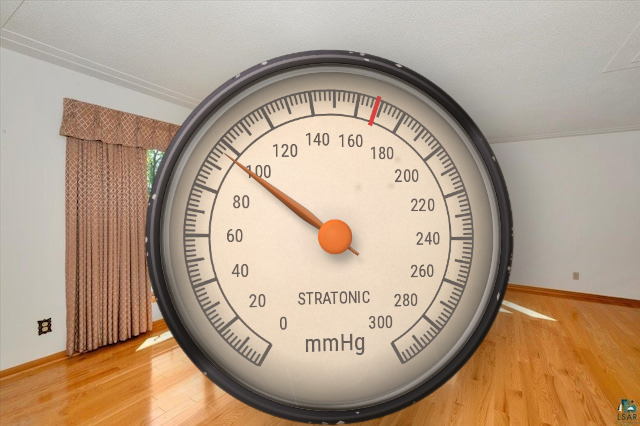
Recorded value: {"value": 96, "unit": "mmHg"}
